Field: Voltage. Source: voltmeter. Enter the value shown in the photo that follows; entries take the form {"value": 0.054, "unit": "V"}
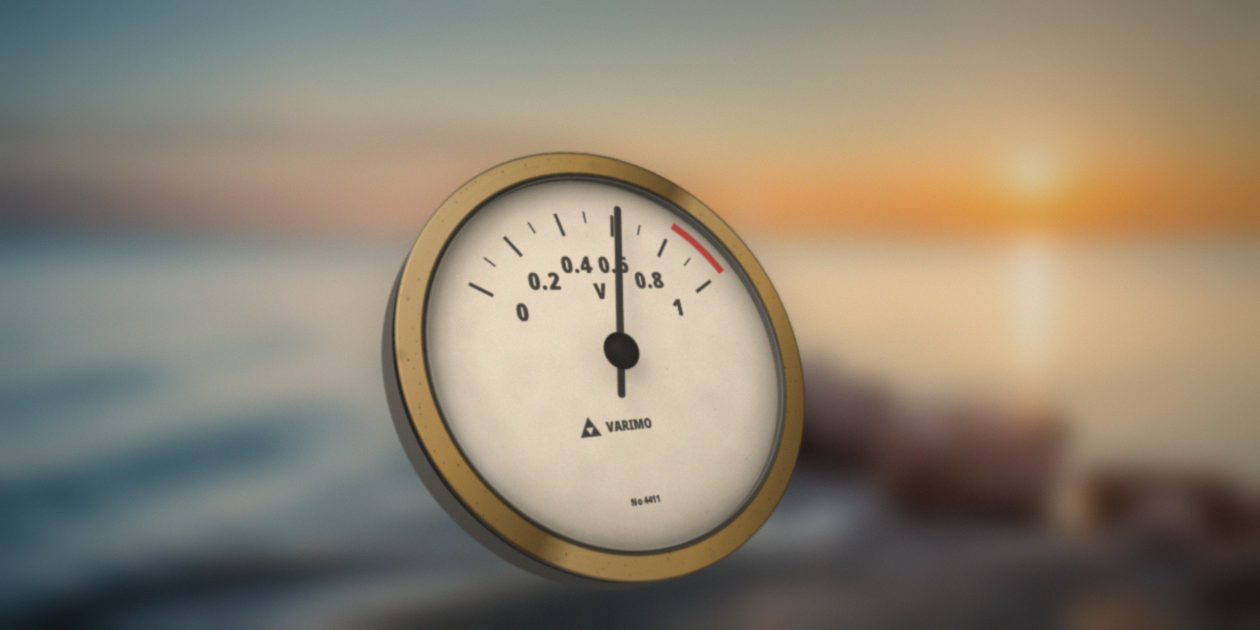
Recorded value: {"value": 0.6, "unit": "V"}
